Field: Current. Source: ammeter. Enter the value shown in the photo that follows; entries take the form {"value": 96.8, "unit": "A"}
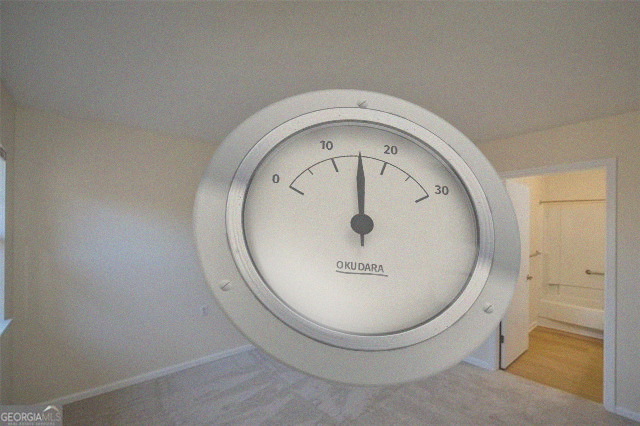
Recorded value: {"value": 15, "unit": "A"}
